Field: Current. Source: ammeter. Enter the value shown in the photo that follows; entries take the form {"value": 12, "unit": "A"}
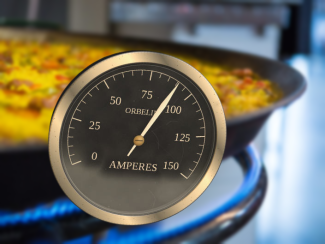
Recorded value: {"value": 90, "unit": "A"}
